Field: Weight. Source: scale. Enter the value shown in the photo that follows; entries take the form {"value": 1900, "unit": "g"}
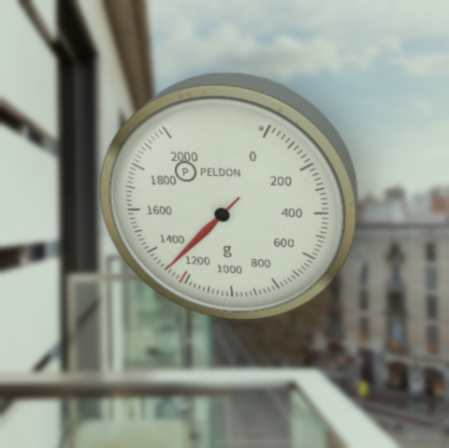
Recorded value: {"value": 1300, "unit": "g"}
